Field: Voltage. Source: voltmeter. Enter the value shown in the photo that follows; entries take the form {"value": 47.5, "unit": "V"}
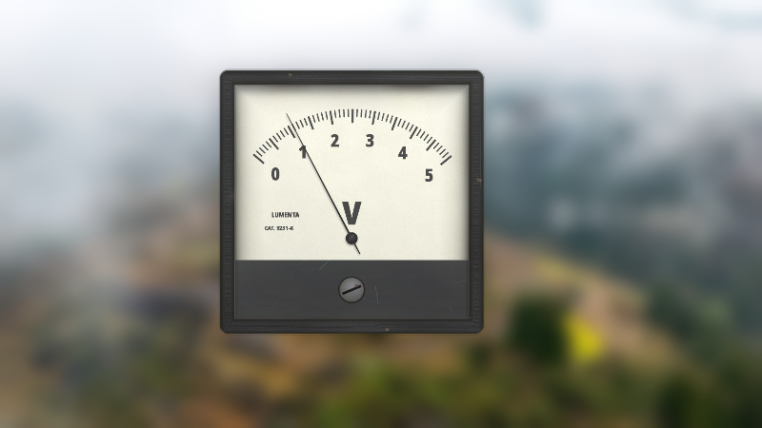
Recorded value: {"value": 1.1, "unit": "V"}
